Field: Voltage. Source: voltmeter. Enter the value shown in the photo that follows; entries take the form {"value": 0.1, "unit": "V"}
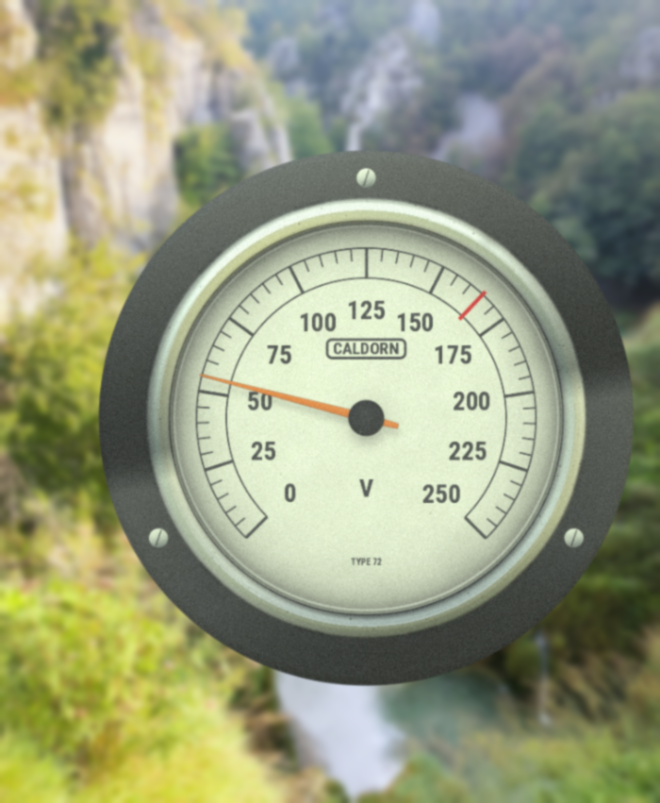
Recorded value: {"value": 55, "unit": "V"}
